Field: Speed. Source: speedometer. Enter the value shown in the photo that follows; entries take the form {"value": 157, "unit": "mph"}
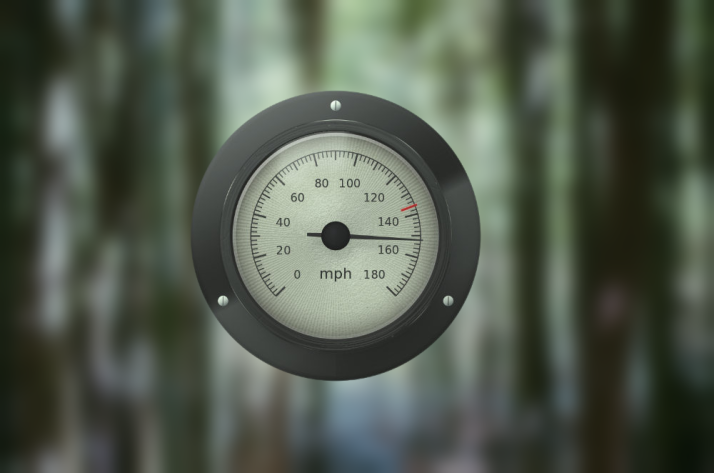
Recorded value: {"value": 152, "unit": "mph"}
